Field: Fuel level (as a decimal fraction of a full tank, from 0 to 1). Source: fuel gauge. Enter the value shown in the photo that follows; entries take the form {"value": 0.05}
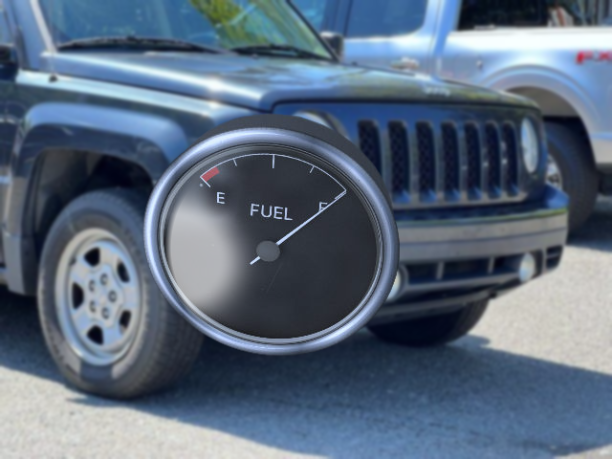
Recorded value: {"value": 1}
